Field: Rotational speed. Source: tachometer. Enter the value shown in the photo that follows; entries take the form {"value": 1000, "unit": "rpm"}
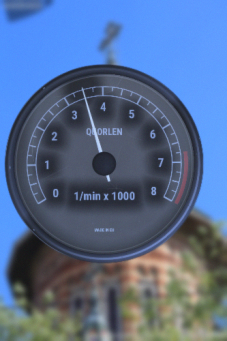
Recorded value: {"value": 3500, "unit": "rpm"}
